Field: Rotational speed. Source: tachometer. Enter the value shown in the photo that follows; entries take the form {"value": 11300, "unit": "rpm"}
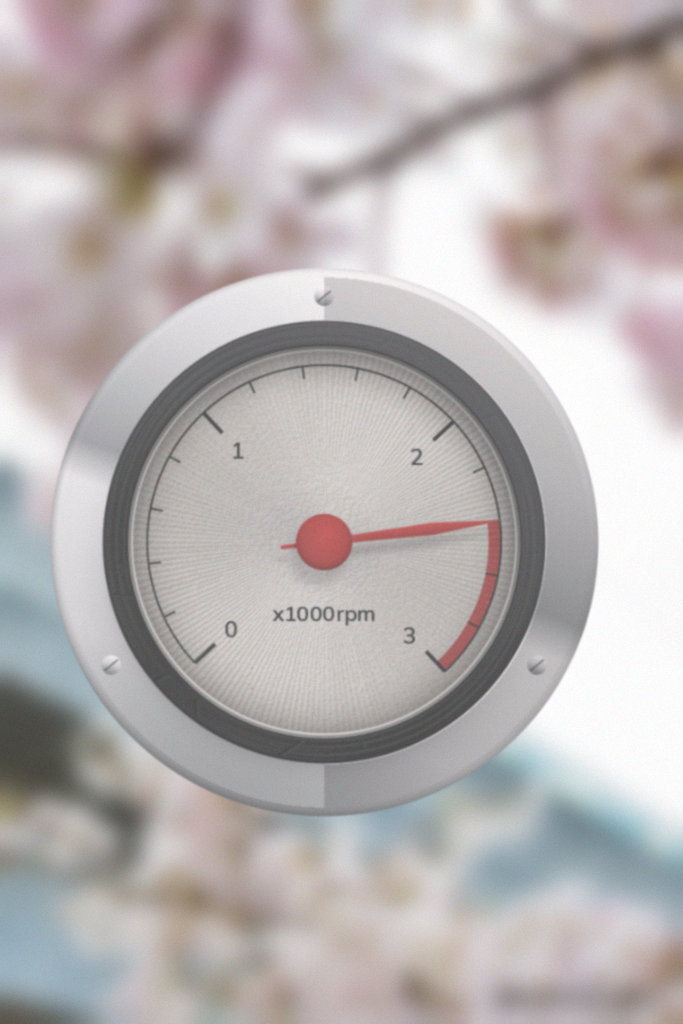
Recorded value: {"value": 2400, "unit": "rpm"}
